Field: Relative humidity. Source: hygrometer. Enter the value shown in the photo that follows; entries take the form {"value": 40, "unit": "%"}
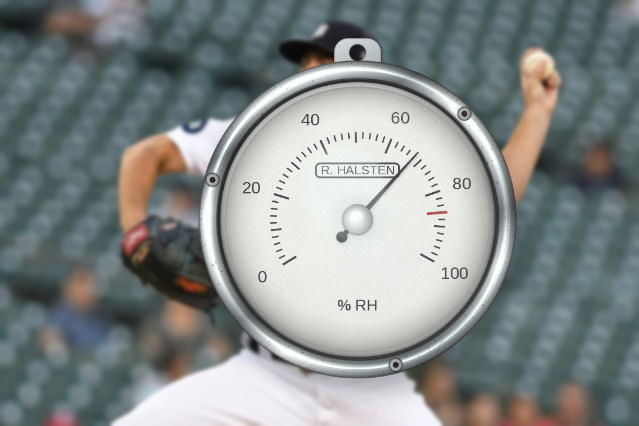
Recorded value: {"value": 68, "unit": "%"}
